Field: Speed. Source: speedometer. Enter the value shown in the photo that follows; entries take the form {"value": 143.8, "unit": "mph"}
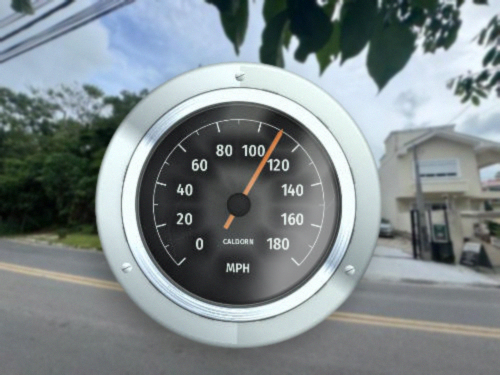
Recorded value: {"value": 110, "unit": "mph"}
